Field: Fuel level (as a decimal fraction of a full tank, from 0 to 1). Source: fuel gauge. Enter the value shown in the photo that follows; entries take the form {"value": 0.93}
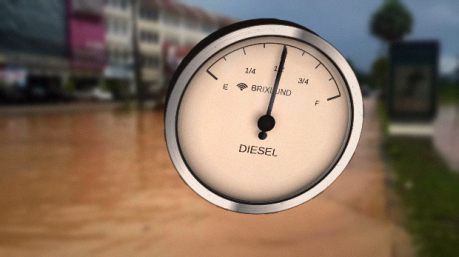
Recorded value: {"value": 0.5}
